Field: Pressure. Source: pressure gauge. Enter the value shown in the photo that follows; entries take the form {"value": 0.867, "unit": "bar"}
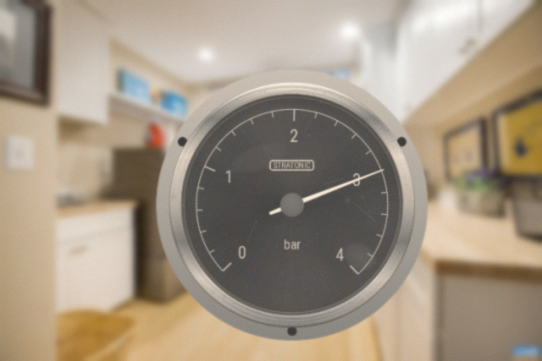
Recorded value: {"value": 3, "unit": "bar"}
